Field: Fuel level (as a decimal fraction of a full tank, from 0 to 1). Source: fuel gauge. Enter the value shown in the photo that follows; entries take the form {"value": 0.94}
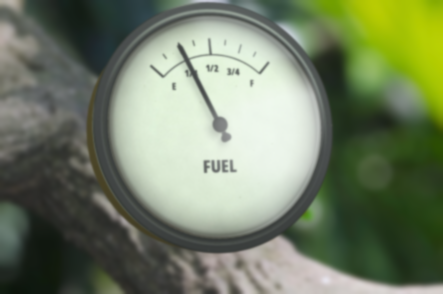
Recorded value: {"value": 0.25}
